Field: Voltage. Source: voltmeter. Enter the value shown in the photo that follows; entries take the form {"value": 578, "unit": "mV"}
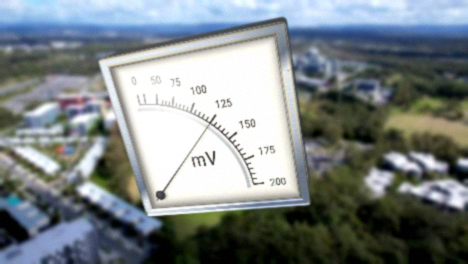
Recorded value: {"value": 125, "unit": "mV"}
